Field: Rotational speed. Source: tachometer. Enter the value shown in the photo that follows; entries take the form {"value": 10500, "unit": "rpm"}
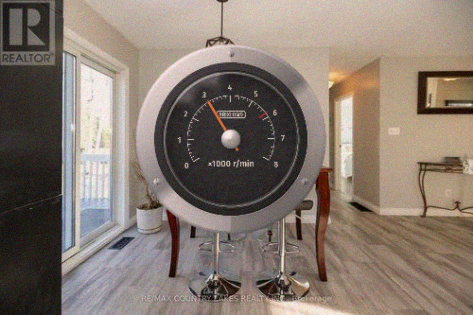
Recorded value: {"value": 3000, "unit": "rpm"}
